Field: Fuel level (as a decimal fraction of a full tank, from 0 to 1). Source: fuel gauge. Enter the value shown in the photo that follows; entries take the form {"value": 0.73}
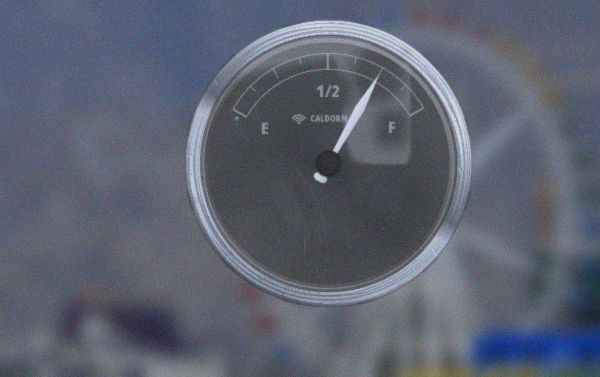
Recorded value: {"value": 0.75}
